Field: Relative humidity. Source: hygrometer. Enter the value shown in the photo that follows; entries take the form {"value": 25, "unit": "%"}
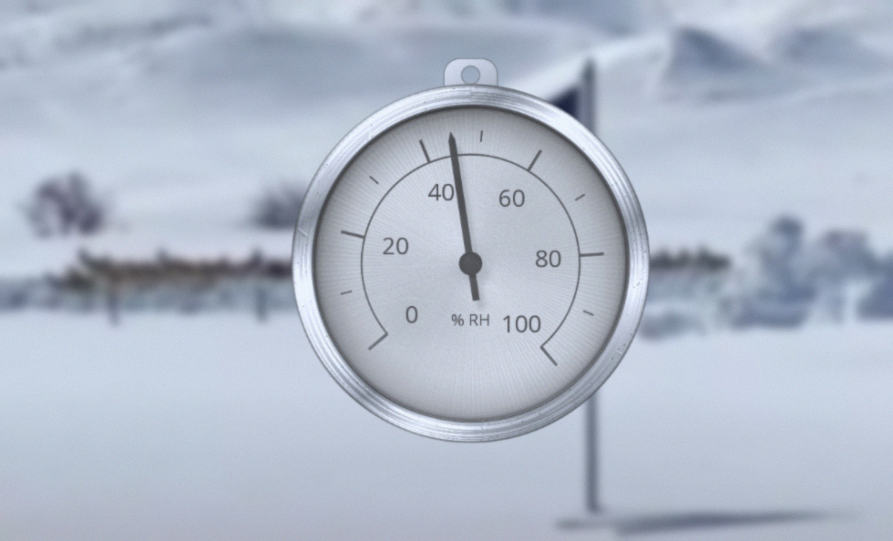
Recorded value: {"value": 45, "unit": "%"}
